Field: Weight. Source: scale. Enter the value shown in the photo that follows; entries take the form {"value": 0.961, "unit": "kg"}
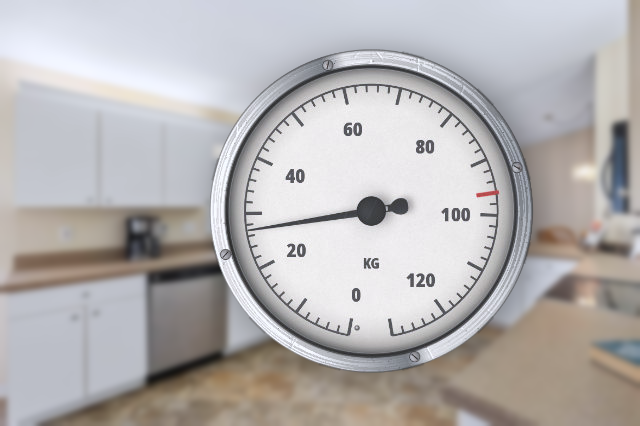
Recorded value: {"value": 27, "unit": "kg"}
